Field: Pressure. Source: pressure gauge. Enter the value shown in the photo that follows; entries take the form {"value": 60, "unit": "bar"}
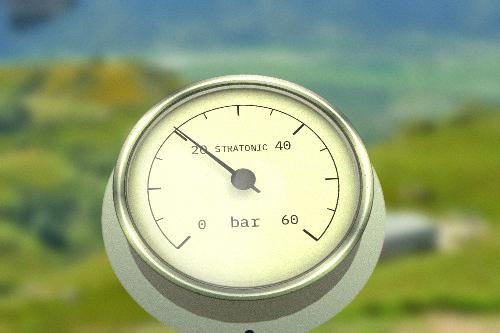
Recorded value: {"value": 20, "unit": "bar"}
